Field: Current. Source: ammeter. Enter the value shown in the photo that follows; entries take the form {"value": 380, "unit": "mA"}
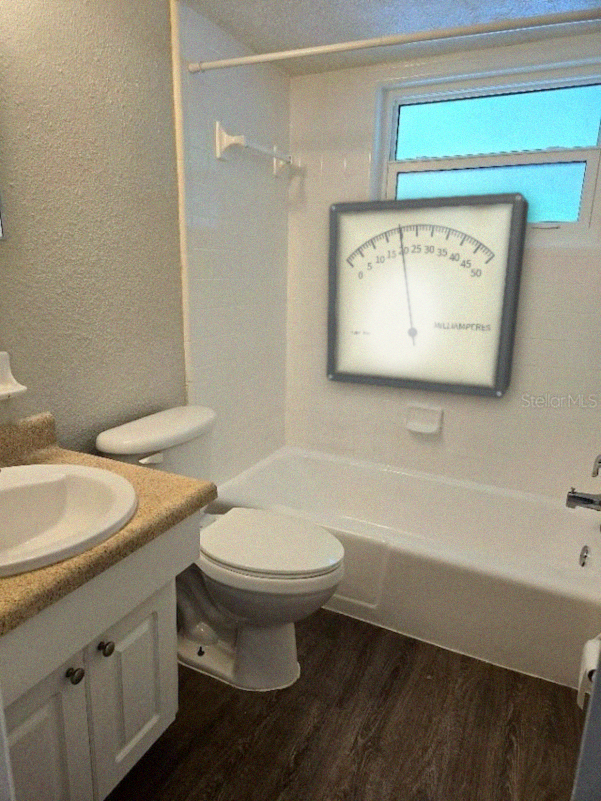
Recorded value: {"value": 20, "unit": "mA"}
